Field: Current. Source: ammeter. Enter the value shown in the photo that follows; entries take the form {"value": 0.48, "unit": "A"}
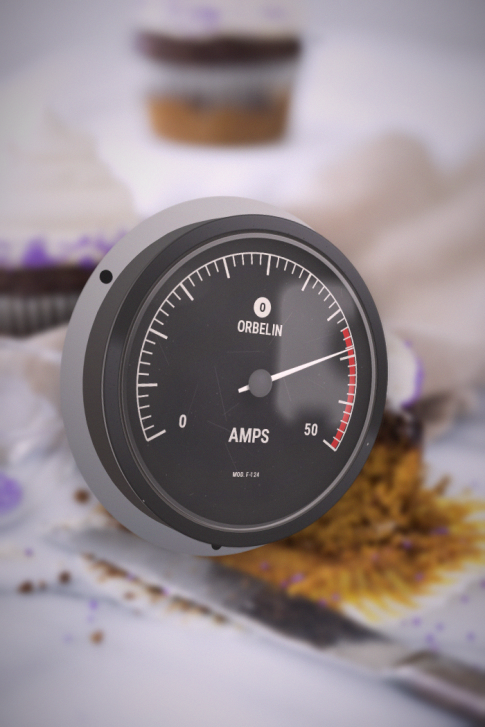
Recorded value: {"value": 39, "unit": "A"}
